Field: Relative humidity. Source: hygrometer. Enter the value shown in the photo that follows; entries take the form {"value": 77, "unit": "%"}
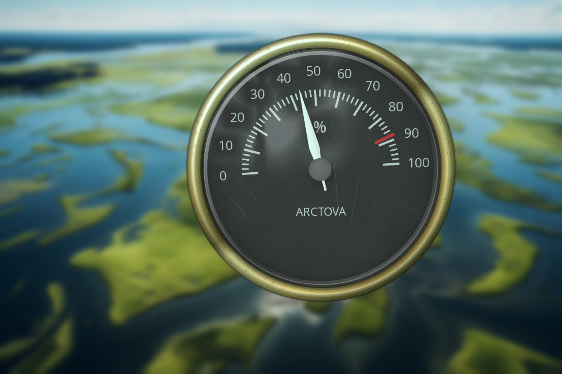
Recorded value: {"value": 44, "unit": "%"}
